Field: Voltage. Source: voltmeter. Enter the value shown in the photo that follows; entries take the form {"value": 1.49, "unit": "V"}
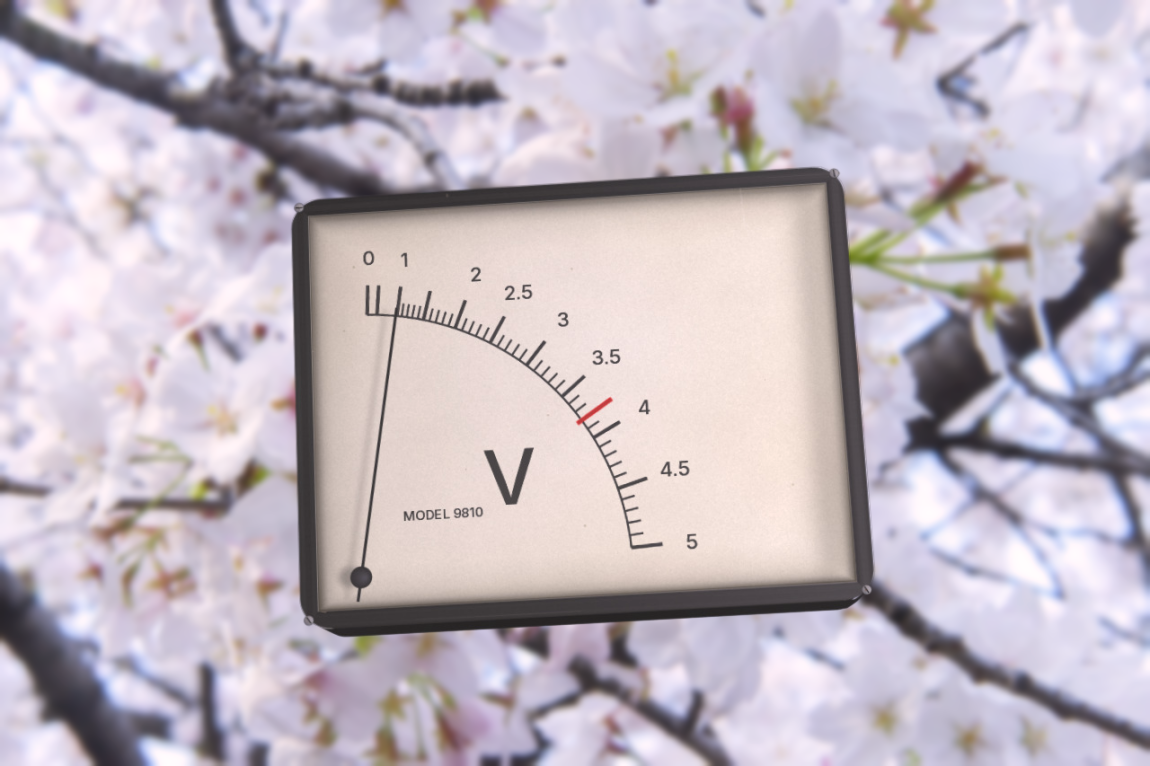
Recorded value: {"value": 1, "unit": "V"}
